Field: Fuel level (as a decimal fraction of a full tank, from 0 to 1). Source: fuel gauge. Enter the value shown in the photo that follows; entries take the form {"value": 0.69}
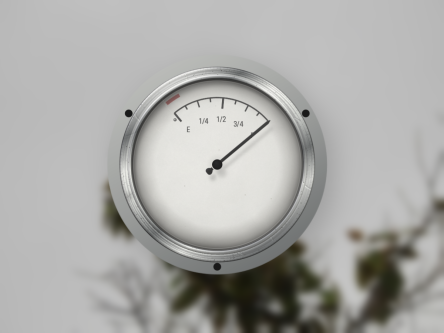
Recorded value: {"value": 1}
